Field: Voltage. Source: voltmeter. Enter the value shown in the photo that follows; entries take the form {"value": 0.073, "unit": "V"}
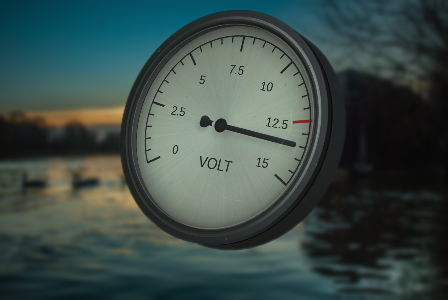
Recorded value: {"value": 13.5, "unit": "V"}
